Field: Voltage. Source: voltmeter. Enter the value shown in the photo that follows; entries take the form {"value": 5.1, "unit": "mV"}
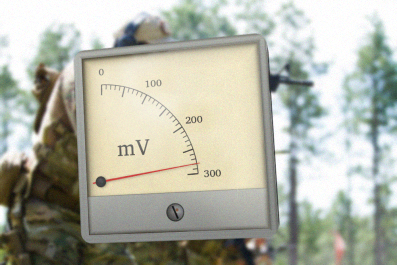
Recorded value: {"value": 280, "unit": "mV"}
